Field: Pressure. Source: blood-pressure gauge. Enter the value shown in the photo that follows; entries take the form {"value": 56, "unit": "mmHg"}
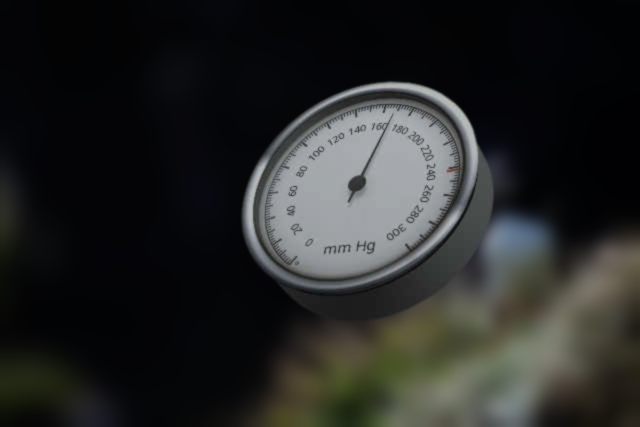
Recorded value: {"value": 170, "unit": "mmHg"}
